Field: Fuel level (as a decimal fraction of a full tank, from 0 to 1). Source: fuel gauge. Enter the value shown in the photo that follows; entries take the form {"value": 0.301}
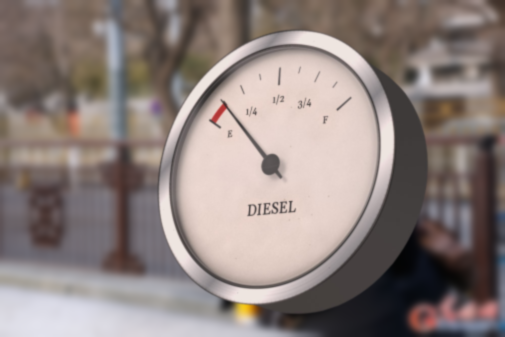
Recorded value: {"value": 0.125}
